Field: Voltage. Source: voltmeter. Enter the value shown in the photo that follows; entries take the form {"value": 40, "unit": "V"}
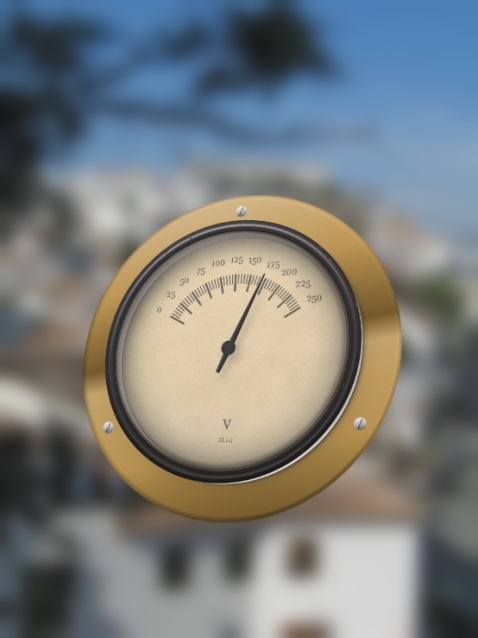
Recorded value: {"value": 175, "unit": "V"}
